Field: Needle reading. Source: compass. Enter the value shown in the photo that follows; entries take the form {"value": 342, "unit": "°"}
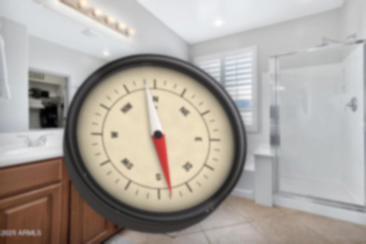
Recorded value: {"value": 170, "unit": "°"}
